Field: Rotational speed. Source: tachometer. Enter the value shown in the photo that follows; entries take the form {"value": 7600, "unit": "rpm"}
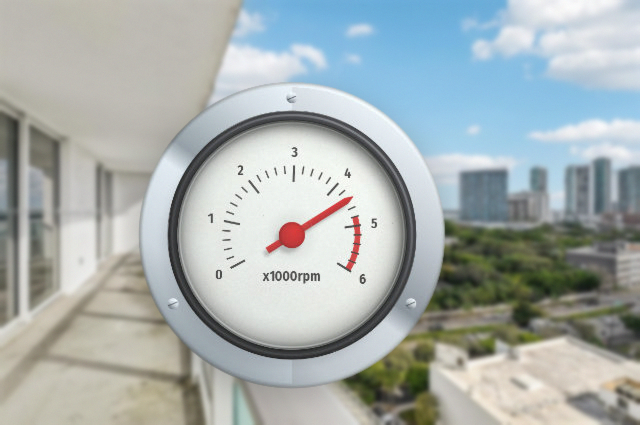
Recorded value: {"value": 4400, "unit": "rpm"}
